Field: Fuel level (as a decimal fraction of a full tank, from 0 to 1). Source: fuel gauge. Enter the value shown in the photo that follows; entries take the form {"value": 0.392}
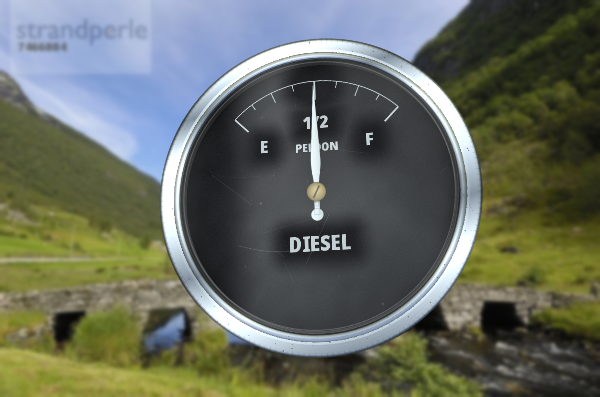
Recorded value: {"value": 0.5}
